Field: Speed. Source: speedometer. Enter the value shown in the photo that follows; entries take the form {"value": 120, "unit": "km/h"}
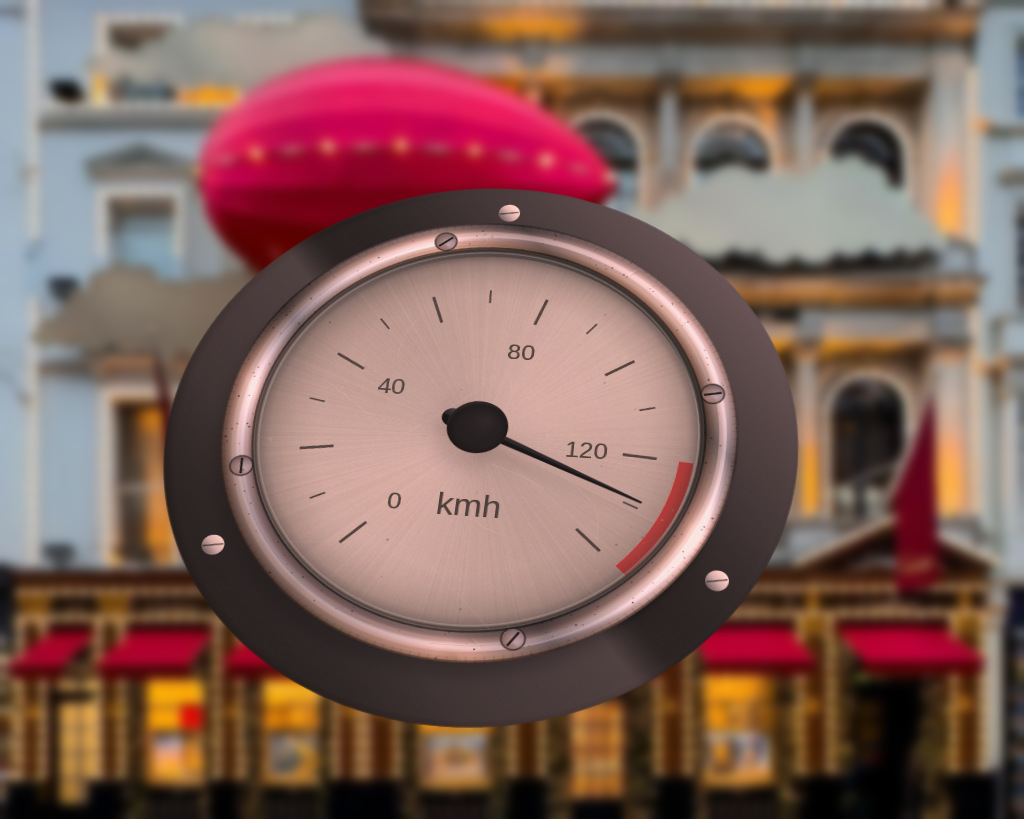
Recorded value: {"value": 130, "unit": "km/h"}
